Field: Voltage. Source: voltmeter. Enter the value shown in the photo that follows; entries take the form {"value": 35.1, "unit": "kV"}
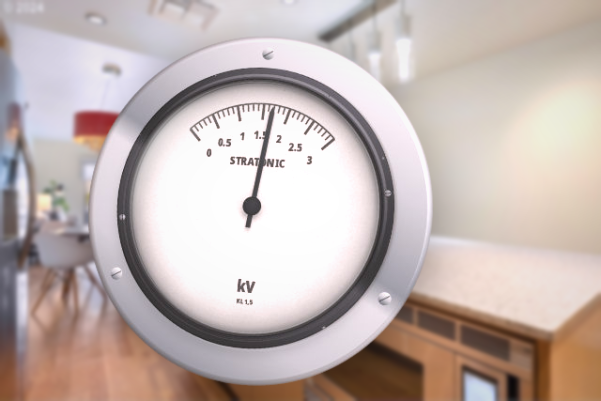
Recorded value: {"value": 1.7, "unit": "kV"}
